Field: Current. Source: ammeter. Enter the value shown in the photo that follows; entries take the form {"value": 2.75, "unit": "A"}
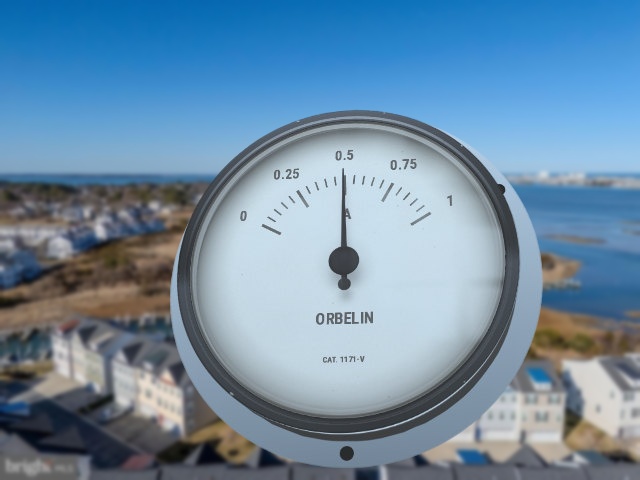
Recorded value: {"value": 0.5, "unit": "A"}
